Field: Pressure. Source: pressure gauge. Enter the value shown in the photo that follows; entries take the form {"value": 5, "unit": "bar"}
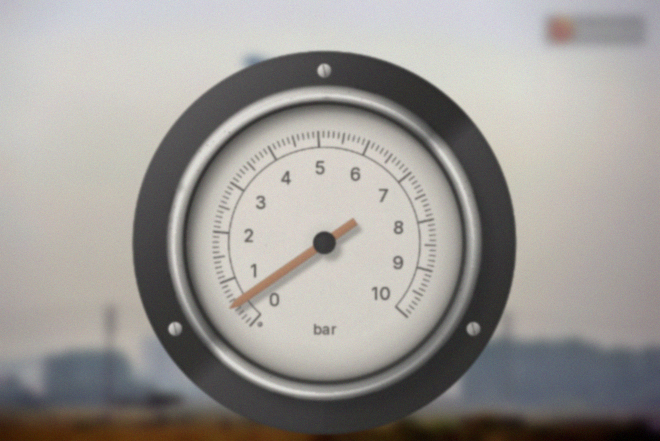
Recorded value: {"value": 0.5, "unit": "bar"}
